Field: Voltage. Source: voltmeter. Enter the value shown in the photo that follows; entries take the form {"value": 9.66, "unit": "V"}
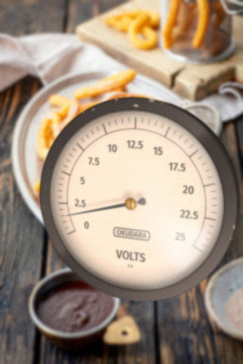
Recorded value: {"value": 1.5, "unit": "V"}
